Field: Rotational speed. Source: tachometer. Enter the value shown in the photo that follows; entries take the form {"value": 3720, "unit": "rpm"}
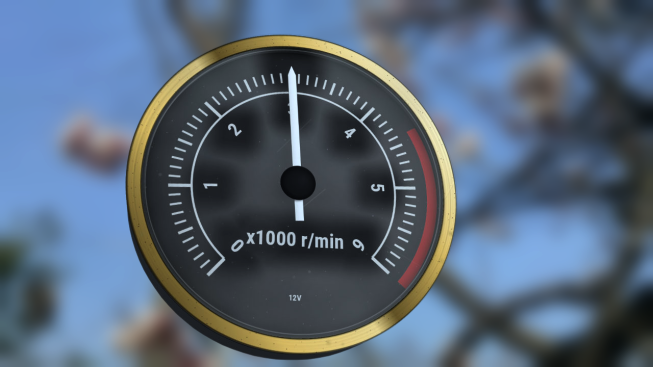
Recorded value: {"value": 3000, "unit": "rpm"}
